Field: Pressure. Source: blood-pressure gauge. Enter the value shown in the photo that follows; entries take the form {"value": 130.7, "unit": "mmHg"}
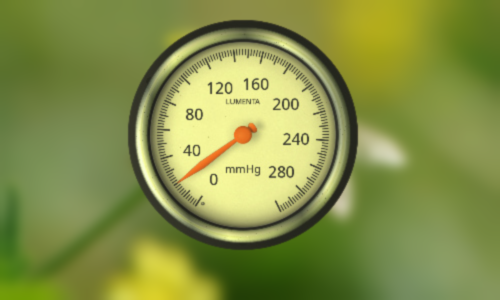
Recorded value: {"value": 20, "unit": "mmHg"}
